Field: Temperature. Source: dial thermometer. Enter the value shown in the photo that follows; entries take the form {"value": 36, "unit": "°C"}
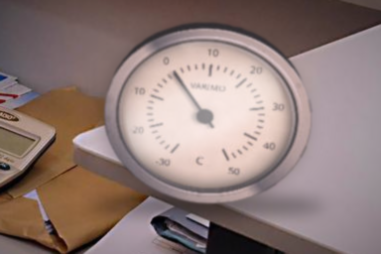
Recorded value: {"value": 0, "unit": "°C"}
